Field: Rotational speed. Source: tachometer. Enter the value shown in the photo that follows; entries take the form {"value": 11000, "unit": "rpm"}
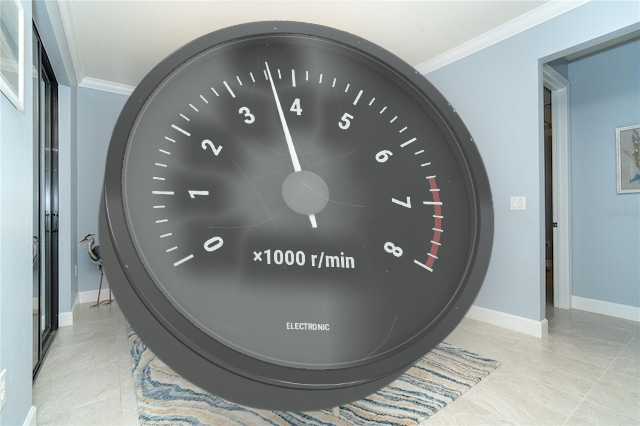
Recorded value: {"value": 3600, "unit": "rpm"}
